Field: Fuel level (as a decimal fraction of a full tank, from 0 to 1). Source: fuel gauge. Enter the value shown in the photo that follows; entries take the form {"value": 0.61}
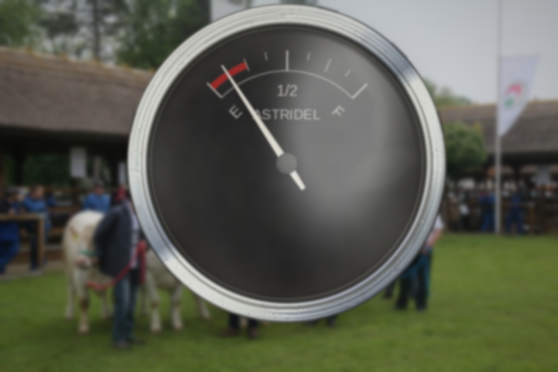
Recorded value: {"value": 0.125}
